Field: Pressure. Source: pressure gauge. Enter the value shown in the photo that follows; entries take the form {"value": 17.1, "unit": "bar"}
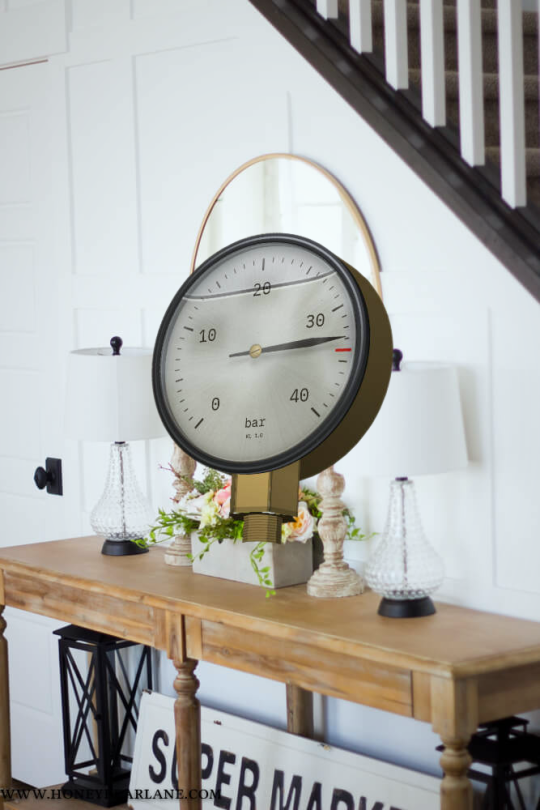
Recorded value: {"value": 33, "unit": "bar"}
